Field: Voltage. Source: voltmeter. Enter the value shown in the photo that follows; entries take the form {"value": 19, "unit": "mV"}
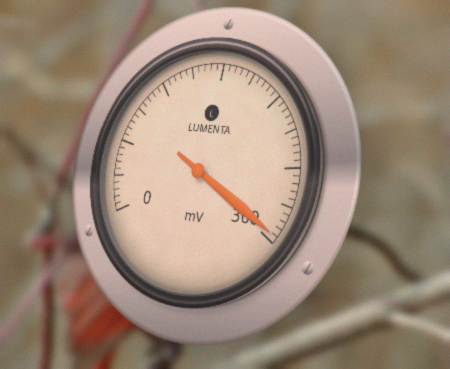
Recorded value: {"value": 295, "unit": "mV"}
